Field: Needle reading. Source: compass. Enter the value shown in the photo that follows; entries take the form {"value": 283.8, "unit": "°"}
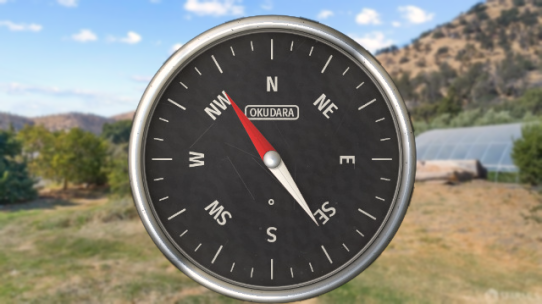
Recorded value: {"value": 325, "unit": "°"}
